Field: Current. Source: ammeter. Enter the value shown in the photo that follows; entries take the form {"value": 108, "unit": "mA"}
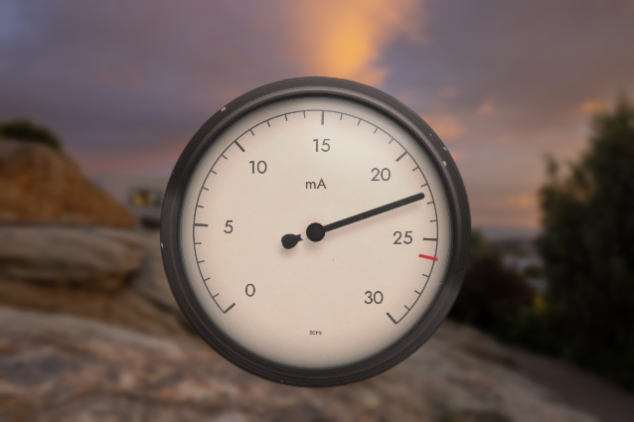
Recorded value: {"value": 22.5, "unit": "mA"}
